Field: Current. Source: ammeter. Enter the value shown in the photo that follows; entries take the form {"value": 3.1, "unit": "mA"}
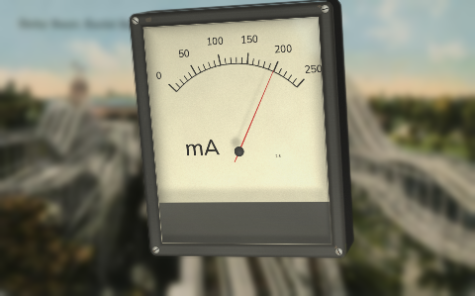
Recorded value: {"value": 200, "unit": "mA"}
